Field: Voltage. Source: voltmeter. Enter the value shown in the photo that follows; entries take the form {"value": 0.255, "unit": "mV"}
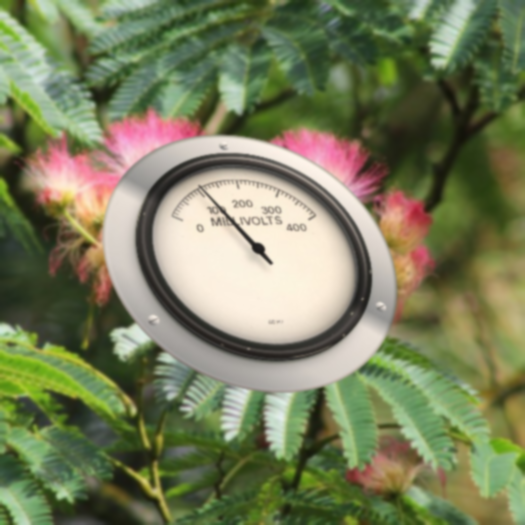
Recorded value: {"value": 100, "unit": "mV"}
